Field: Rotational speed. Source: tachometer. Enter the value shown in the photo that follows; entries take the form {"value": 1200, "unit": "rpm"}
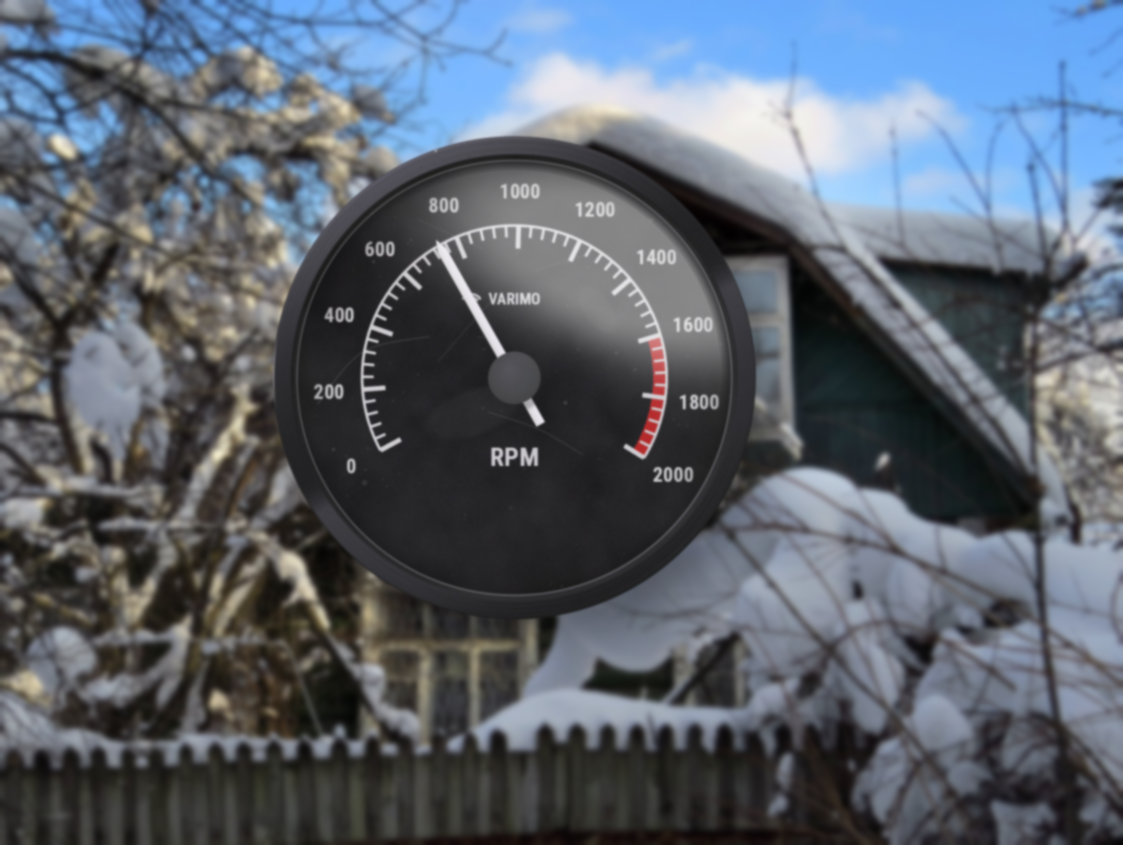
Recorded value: {"value": 740, "unit": "rpm"}
